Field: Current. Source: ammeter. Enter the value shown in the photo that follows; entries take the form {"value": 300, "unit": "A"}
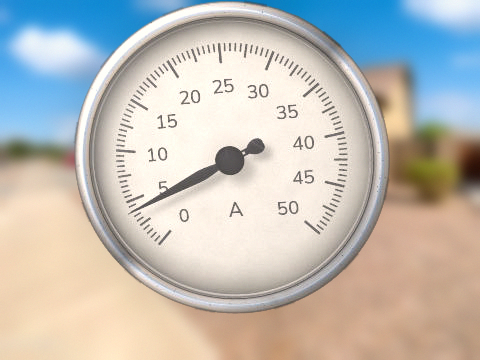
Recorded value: {"value": 4, "unit": "A"}
